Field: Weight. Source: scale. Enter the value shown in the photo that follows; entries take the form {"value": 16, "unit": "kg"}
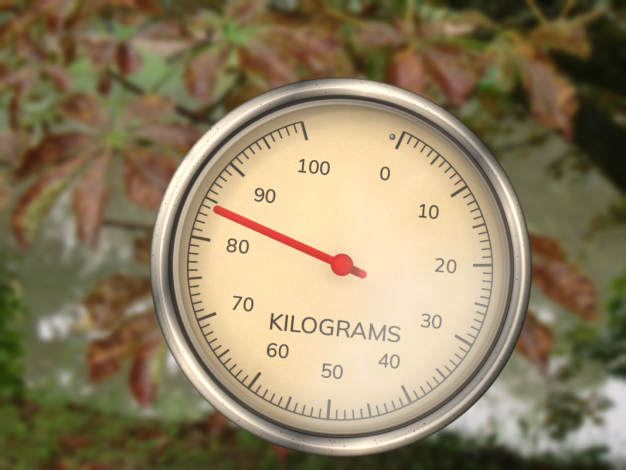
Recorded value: {"value": 84, "unit": "kg"}
